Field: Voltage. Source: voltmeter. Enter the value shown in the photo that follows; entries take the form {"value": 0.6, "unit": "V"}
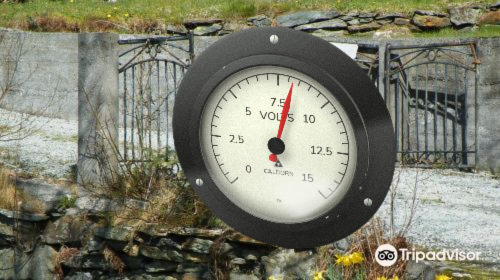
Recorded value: {"value": 8.25, "unit": "V"}
